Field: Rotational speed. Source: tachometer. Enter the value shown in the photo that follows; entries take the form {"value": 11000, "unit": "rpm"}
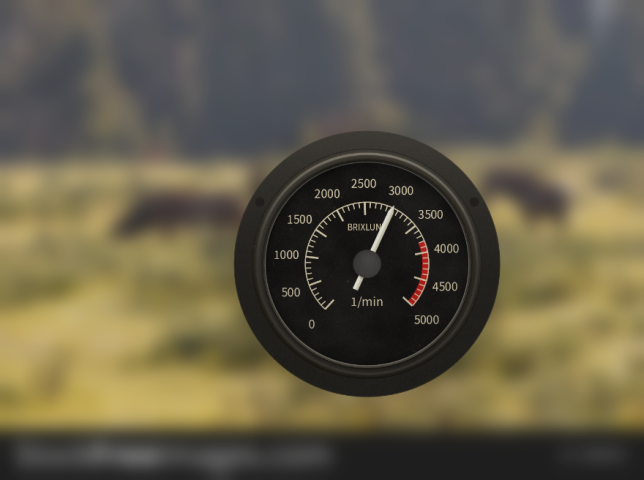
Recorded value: {"value": 3000, "unit": "rpm"}
